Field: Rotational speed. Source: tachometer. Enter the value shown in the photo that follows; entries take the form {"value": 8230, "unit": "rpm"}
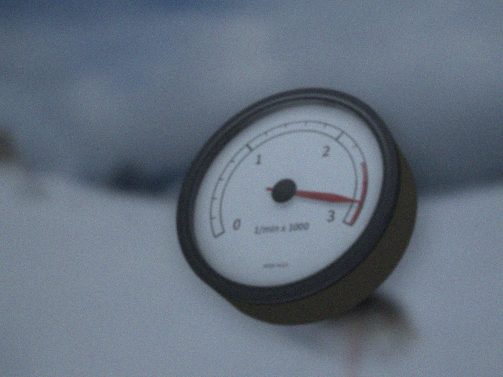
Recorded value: {"value": 2800, "unit": "rpm"}
